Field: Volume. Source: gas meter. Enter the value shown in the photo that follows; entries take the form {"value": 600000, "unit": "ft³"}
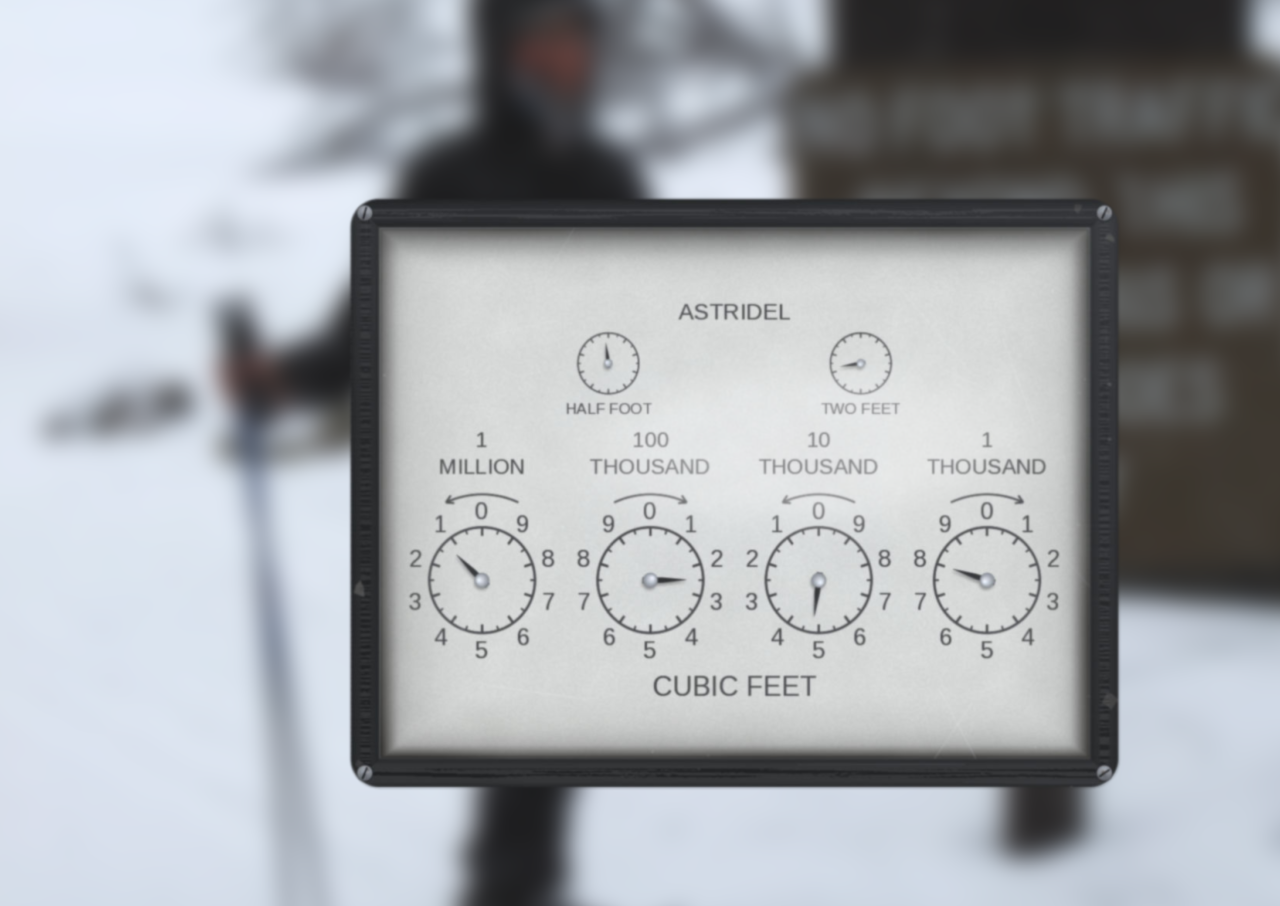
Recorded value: {"value": 124800, "unit": "ft³"}
